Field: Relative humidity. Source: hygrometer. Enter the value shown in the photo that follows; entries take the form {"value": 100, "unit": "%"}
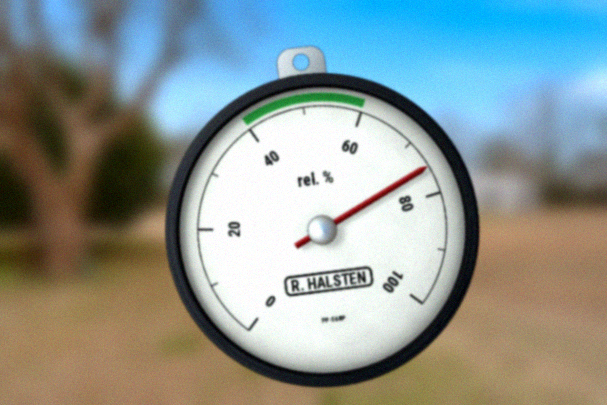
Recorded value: {"value": 75, "unit": "%"}
